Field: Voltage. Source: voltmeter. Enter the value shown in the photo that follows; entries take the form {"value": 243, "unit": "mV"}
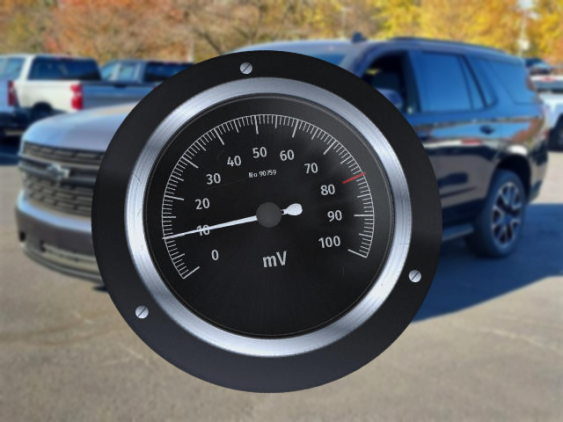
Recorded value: {"value": 10, "unit": "mV"}
